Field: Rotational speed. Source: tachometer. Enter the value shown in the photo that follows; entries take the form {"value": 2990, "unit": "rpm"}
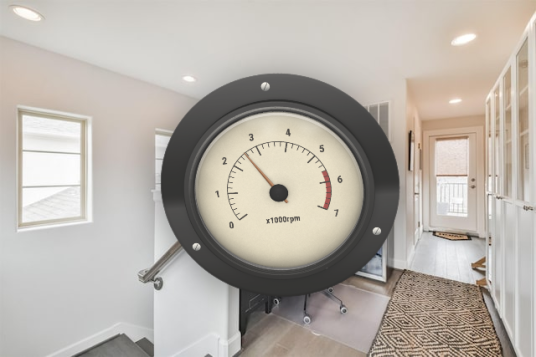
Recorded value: {"value": 2600, "unit": "rpm"}
